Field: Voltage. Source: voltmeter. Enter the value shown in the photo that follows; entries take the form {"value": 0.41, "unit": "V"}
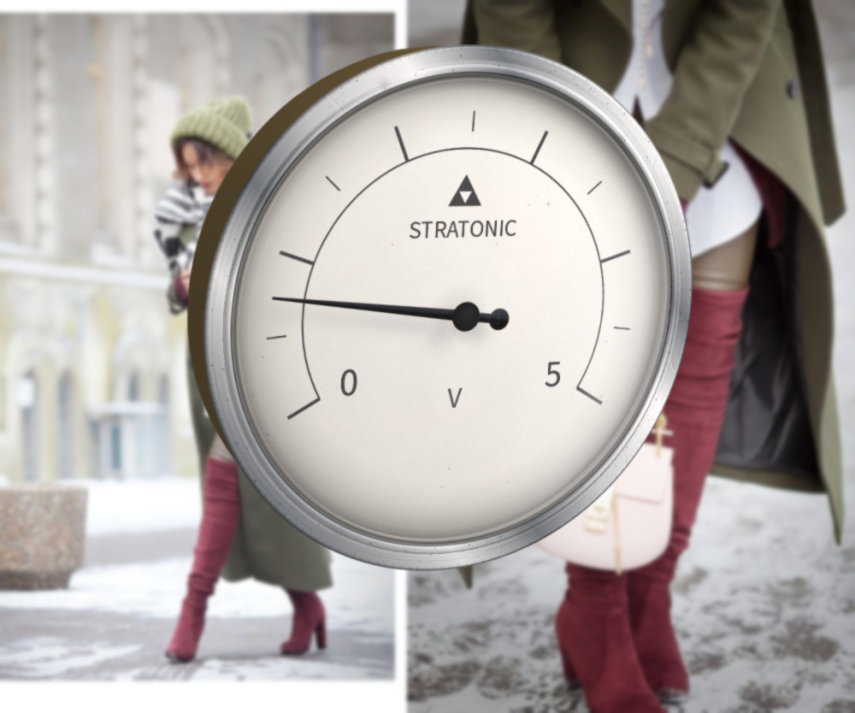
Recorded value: {"value": 0.75, "unit": "V"}
